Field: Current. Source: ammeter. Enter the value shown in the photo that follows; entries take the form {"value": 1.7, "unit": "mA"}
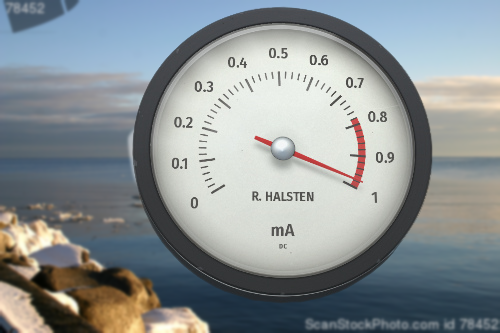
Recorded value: {"value": 0.98, "unit": "mA"}
